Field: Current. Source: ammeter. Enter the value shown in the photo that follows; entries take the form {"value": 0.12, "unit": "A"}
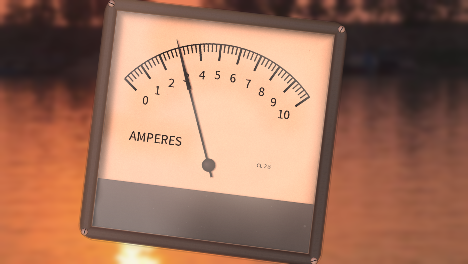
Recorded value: {"value": 3, "unit": "A"}
